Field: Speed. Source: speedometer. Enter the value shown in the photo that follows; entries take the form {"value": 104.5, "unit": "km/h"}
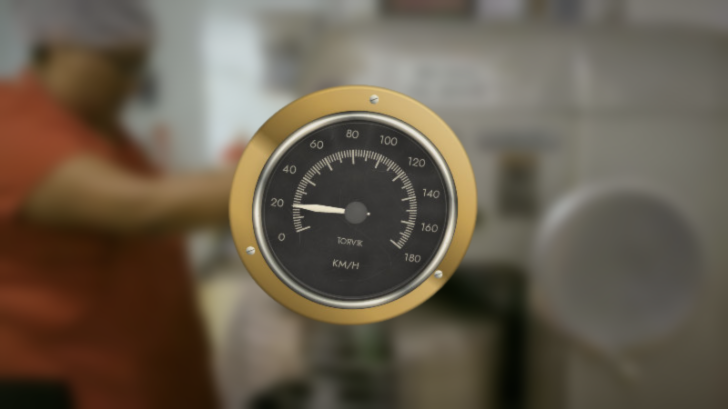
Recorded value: {"value": 20, "unit": "km/h"}
